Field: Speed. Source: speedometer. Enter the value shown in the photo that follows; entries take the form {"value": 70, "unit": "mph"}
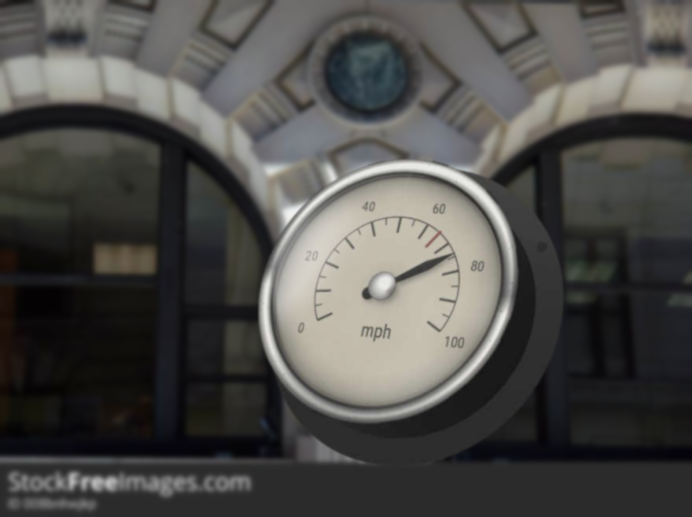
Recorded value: {"value": 75, "unit": "mph"}
